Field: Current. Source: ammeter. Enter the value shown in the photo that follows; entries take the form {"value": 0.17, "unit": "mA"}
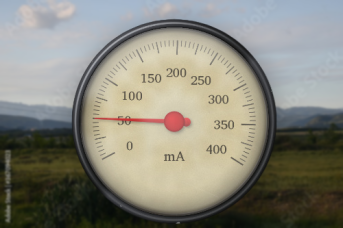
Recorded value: {"value": 50, "unit": "mA"}
